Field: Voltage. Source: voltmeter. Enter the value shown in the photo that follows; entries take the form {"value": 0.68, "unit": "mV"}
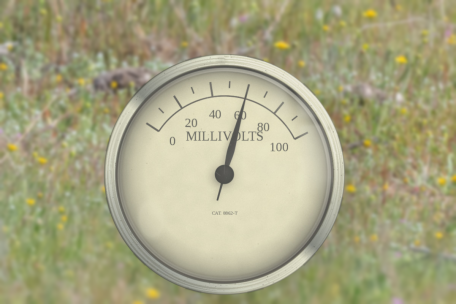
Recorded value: {"value": 60, "unit": "mV"}
